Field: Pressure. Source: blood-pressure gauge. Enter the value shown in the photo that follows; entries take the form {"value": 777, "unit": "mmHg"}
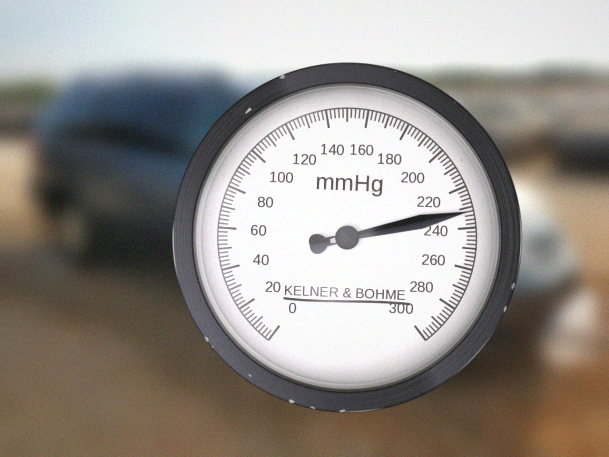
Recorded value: {"value": 232, "unit": "mmHg"}
